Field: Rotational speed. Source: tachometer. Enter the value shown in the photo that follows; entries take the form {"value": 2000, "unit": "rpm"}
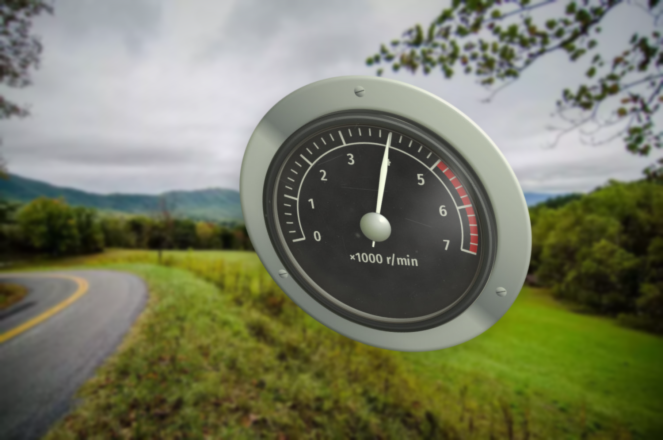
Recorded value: {"value": 4000, "unit": "rpm"}
